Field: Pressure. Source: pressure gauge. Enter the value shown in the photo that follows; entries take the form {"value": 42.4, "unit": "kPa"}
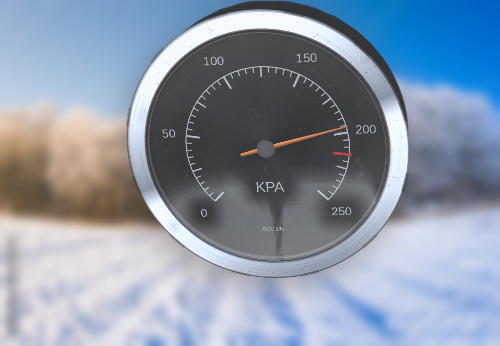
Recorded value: {"value": 195, "unit": "kPa"}
